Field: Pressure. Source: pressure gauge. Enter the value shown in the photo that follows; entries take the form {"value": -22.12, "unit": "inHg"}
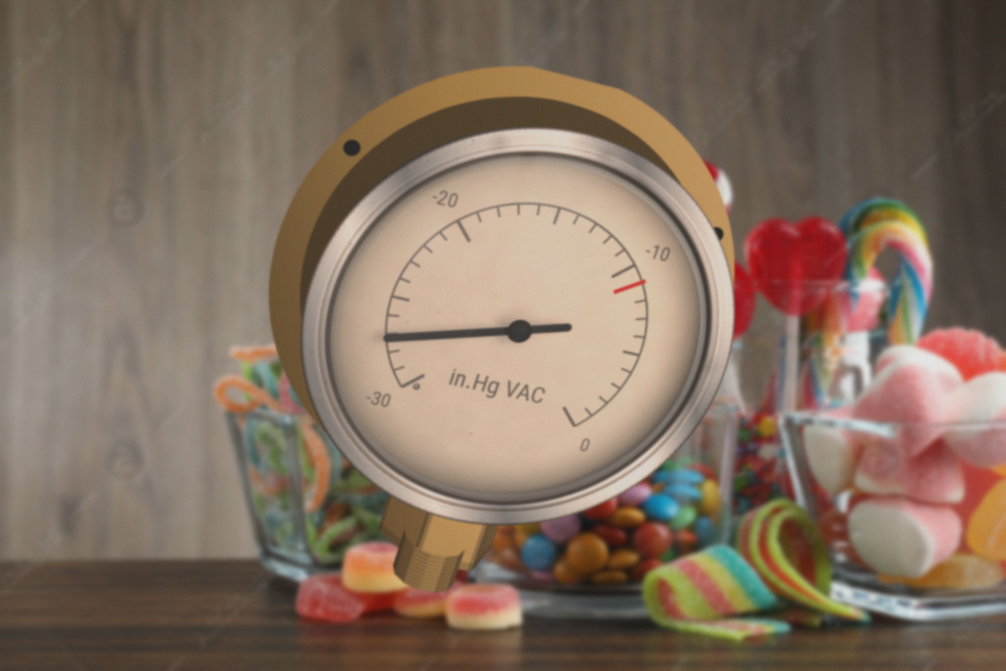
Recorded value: {"value": -27, "unit": "inHg"}
